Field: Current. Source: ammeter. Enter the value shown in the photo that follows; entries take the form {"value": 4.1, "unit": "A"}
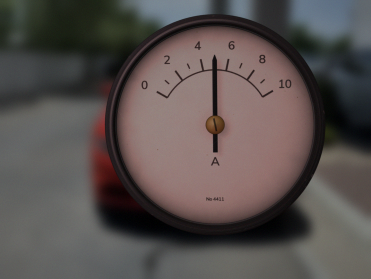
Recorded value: {"value": 5, "unit": "A"}
